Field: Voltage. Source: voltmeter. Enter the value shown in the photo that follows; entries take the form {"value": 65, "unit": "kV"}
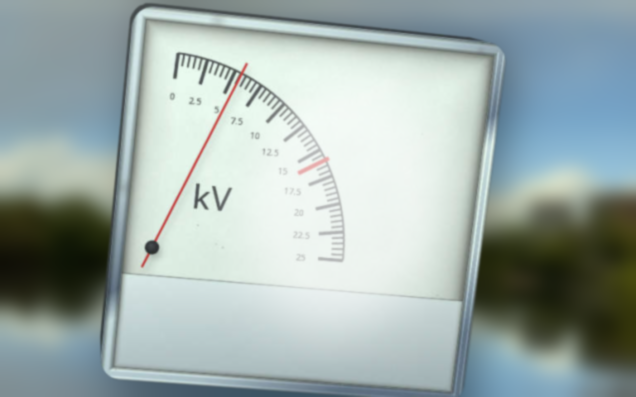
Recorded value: {"value": 5.5, "unit": "kV"}
